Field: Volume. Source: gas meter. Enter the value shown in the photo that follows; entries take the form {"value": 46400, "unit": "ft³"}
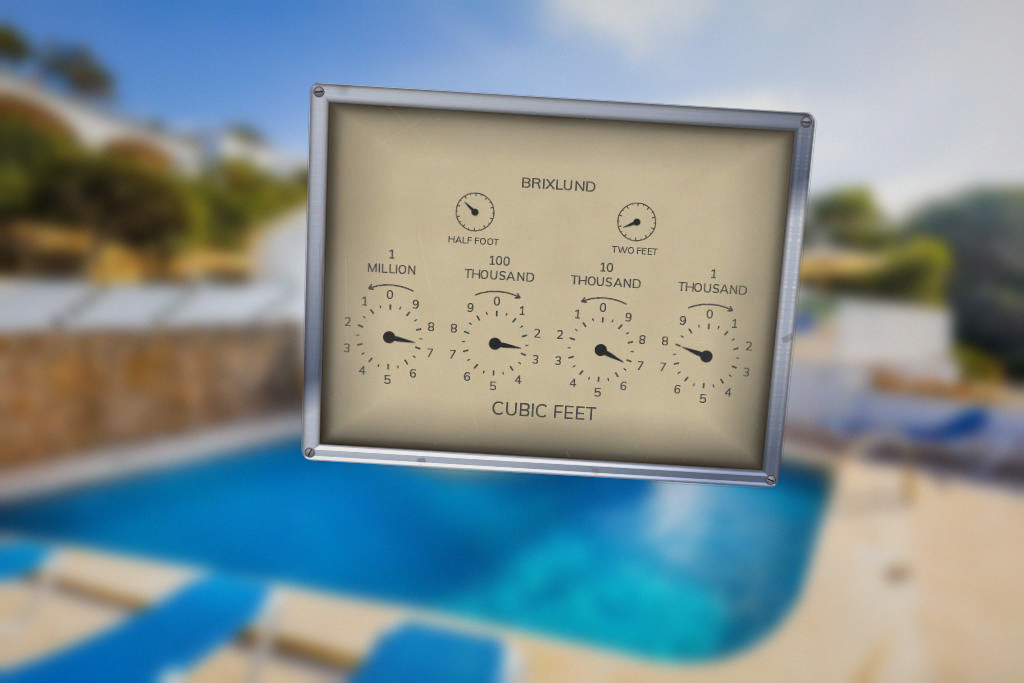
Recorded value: {"value": 726800, "unit": "ft³"}
